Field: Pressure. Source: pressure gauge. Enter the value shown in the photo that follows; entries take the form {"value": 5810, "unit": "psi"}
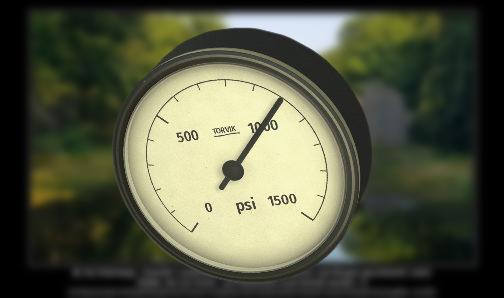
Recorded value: {"value": 1000, "unit": "psi"}
